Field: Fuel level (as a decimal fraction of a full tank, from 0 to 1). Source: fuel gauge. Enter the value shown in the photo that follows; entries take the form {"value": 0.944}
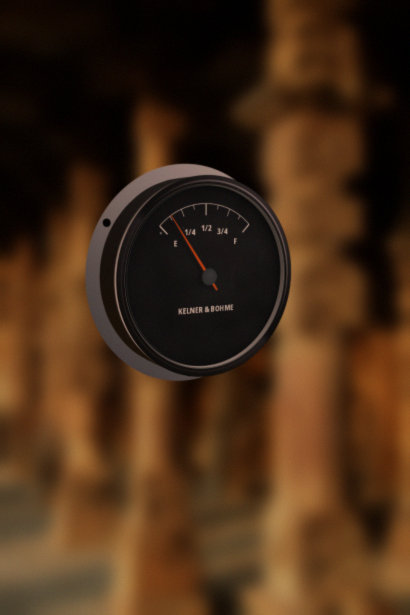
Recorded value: {"value": 0.125}
